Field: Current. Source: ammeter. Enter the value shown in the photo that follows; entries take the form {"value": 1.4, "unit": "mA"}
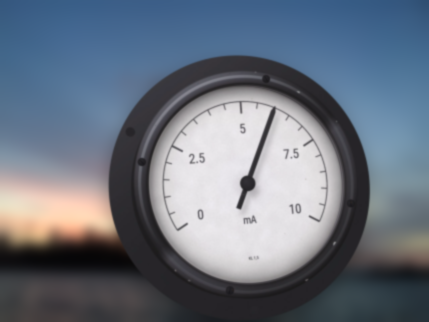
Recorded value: {"value": 6, "unit": "mA"}
